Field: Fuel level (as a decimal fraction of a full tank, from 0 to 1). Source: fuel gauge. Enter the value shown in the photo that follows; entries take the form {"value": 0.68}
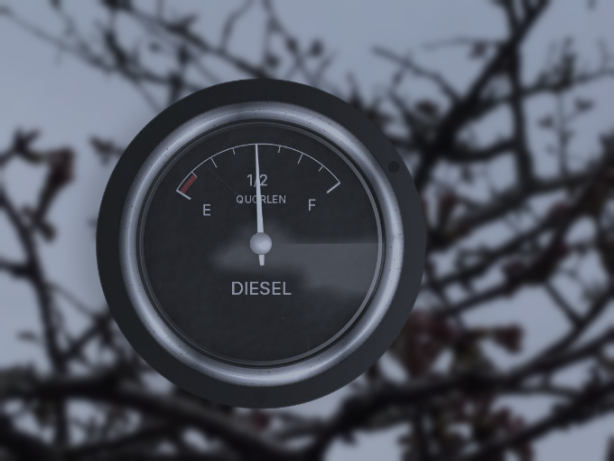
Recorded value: {"value": 0.5}
